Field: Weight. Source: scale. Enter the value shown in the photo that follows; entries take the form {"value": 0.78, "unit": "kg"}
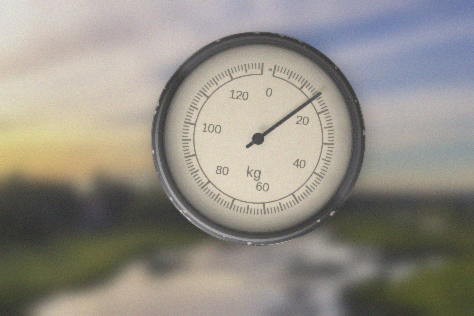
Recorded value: {"value": 15, "unit": "kg"}
